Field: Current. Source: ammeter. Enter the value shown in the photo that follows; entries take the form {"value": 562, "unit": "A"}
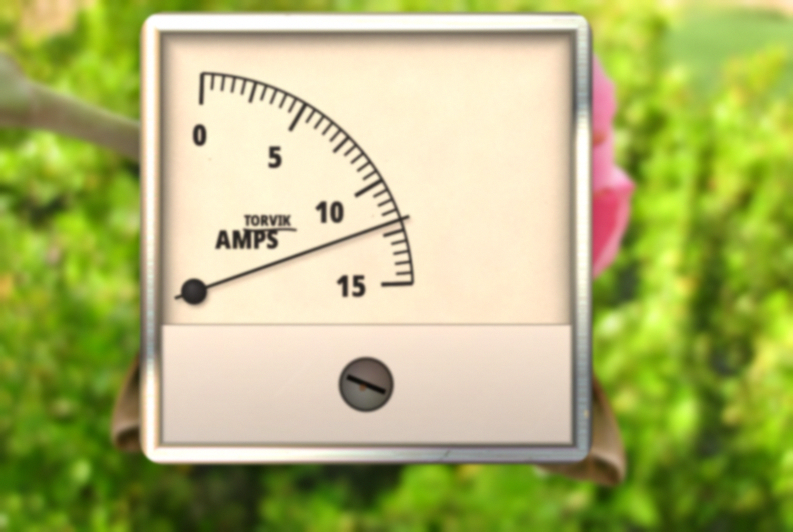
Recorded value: {"value": 12, "unit": "A"}
